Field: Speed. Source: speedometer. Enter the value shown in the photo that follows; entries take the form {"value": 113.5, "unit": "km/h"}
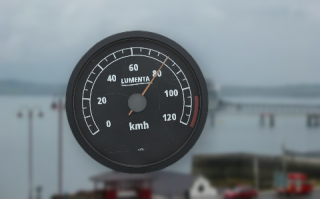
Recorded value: {"value": 80, "unit": "km/h"}
